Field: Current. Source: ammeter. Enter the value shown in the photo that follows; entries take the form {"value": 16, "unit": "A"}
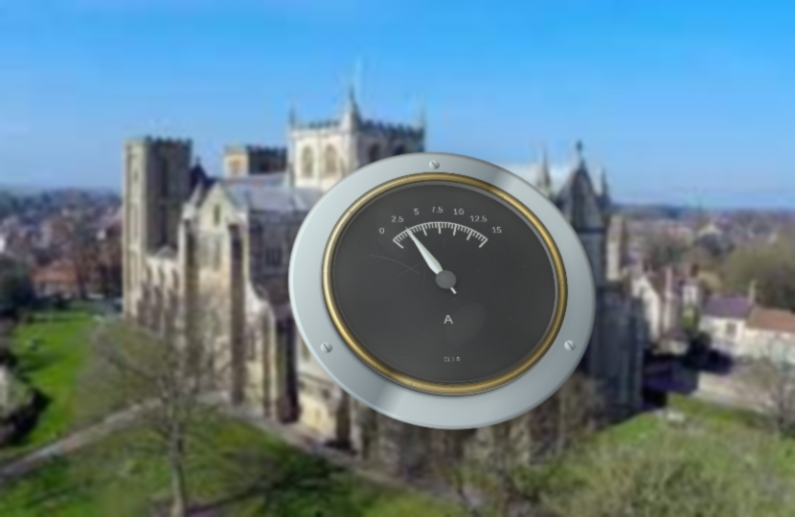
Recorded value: {"value": 2.5, "unit": "A"}
